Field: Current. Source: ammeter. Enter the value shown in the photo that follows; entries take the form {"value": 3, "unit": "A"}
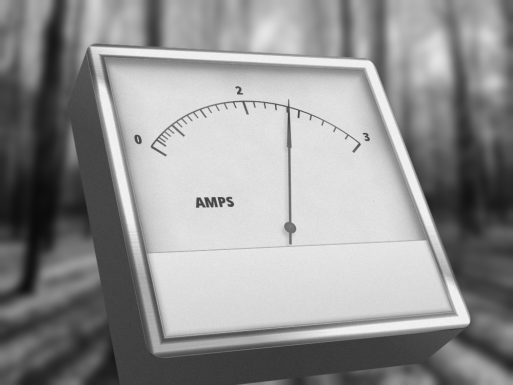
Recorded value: {"value": 2.4, "unit": "A"}
